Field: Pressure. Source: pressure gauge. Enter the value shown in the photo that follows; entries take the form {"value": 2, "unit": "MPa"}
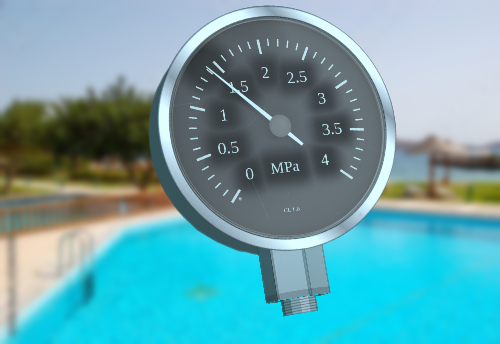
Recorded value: {"value": 1.4, "unit": "MPa"}
